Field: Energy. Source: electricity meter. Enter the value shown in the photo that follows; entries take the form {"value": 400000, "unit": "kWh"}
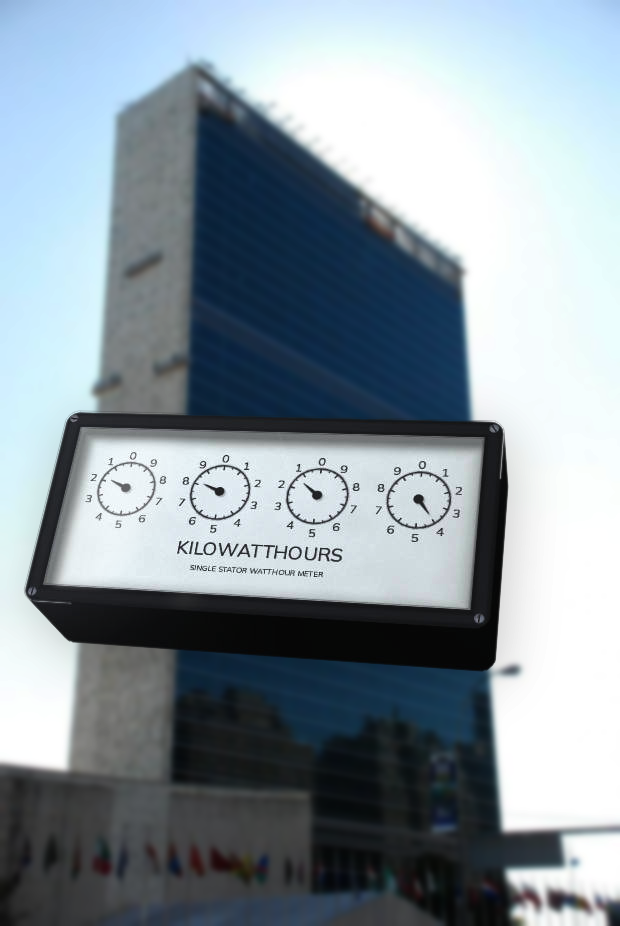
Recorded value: {"value": 1814, "unit": "kWh"}
